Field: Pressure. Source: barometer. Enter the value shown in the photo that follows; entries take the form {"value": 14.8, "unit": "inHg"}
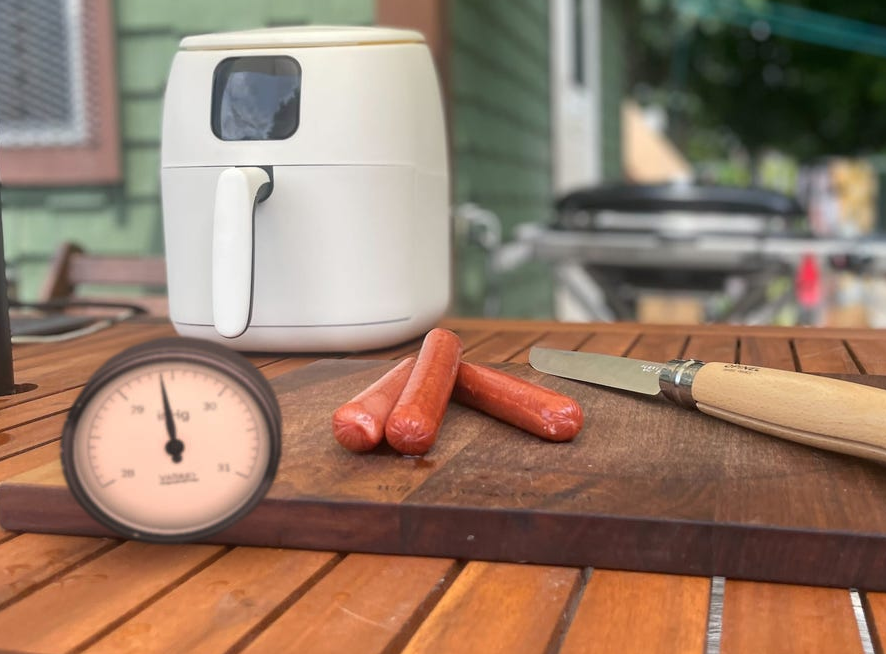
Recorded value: {"value": 29.4, "unit": "inHg"}
